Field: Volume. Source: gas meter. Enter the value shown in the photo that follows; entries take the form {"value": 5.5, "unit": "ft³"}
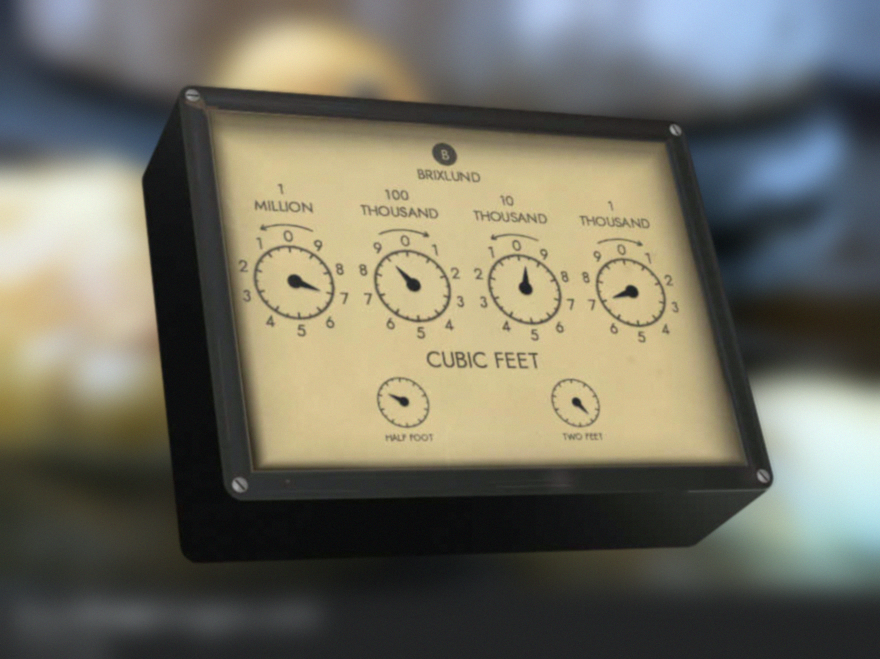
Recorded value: {"value": 689700, "unit": "ft³"}
